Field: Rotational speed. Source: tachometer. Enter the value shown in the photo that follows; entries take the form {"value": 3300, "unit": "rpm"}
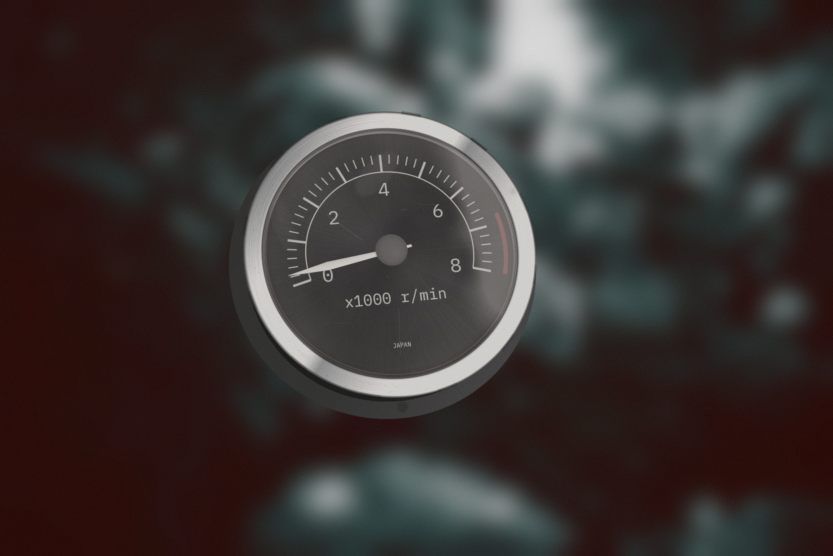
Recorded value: {"value": 200, "unit": "rpm"}
